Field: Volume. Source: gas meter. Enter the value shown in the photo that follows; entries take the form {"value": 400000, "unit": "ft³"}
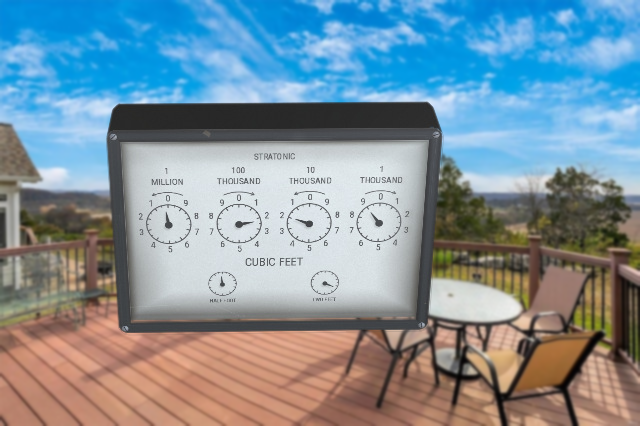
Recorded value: {"value": 21900, "unit": "ft³"}
